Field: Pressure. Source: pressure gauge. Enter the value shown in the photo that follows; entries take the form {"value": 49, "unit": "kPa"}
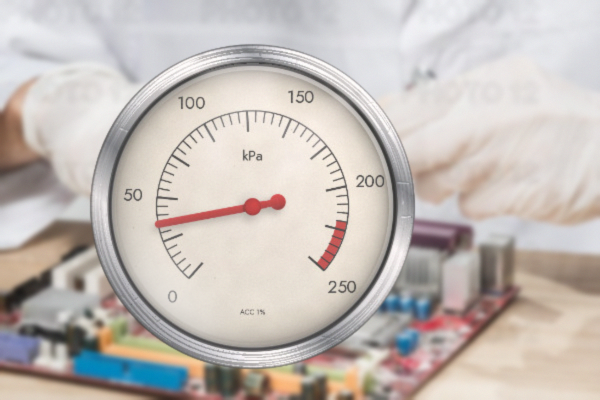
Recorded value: {"value": 35, "unit": "kPa"}
